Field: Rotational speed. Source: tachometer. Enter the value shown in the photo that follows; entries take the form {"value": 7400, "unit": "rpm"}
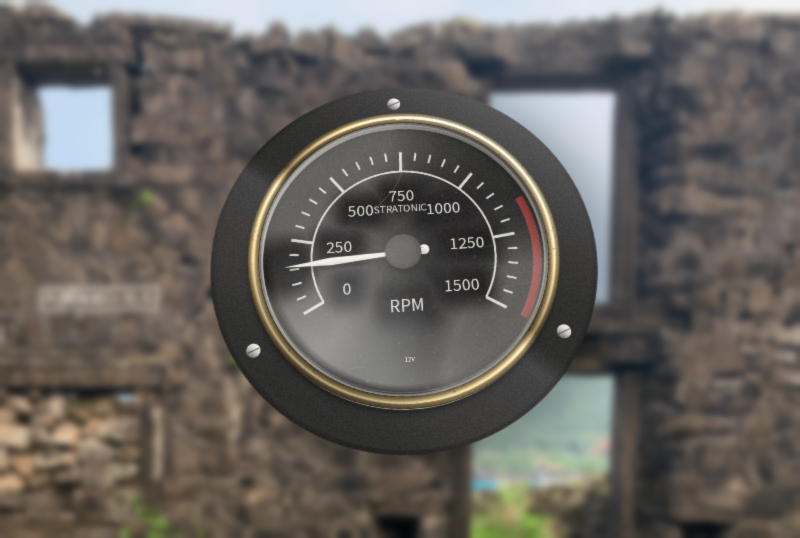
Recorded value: {"value": 150, "unit": "rpm"}
